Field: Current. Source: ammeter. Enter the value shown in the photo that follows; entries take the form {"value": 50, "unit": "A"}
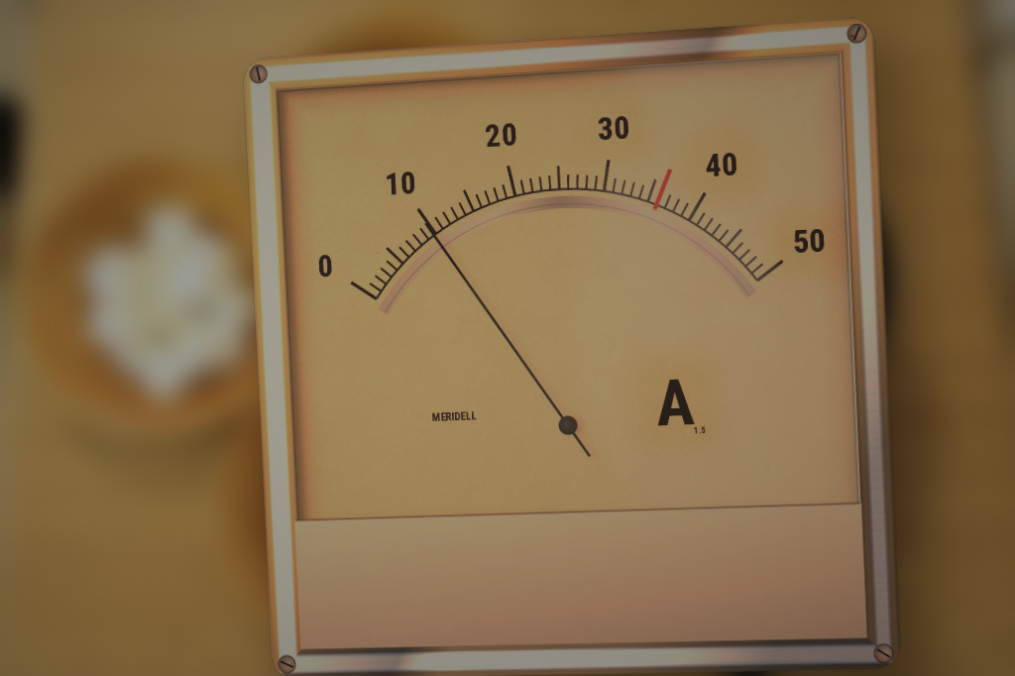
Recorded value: {"value": 10, "unit": "A"}
